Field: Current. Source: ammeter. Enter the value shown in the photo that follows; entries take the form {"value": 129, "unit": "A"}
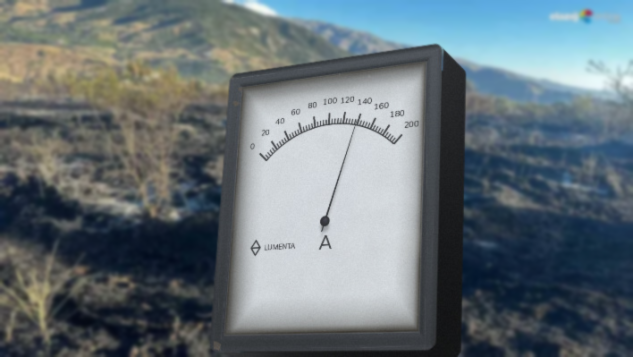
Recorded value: {"value": 140, "unit": "A"}
